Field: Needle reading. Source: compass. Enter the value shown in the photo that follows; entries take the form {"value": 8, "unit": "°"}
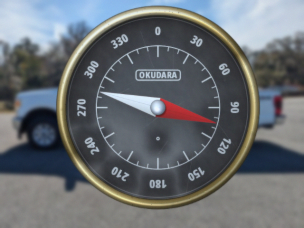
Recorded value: {"value": 105, "unit": "°"}
